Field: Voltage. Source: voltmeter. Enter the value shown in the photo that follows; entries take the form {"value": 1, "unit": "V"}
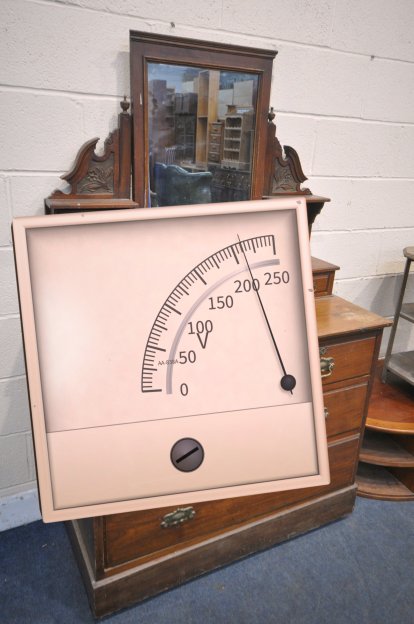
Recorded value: {"value": 210, "unit": "V"}
